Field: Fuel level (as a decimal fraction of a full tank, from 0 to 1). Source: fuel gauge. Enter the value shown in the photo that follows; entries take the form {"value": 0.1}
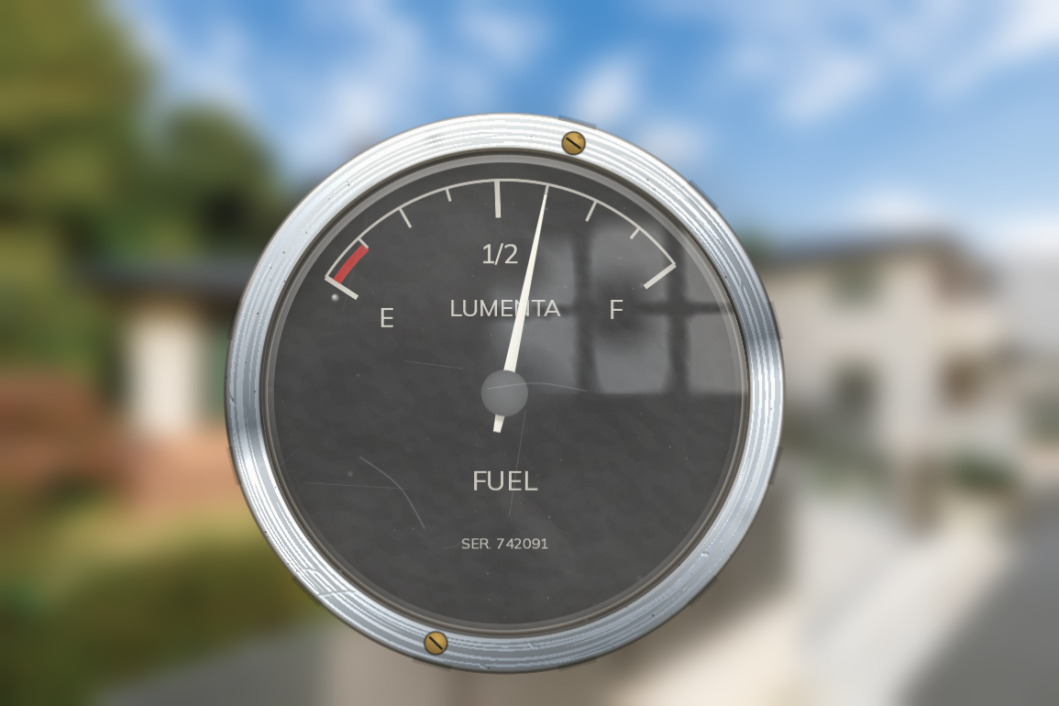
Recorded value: {"value": 0.625}
